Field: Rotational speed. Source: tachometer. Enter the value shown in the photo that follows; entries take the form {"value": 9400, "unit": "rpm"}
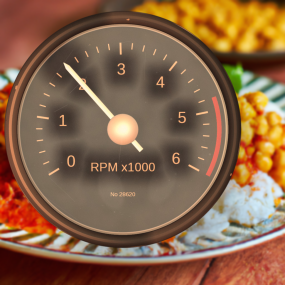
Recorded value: {"value": 2000, "unit": "rpm"}
